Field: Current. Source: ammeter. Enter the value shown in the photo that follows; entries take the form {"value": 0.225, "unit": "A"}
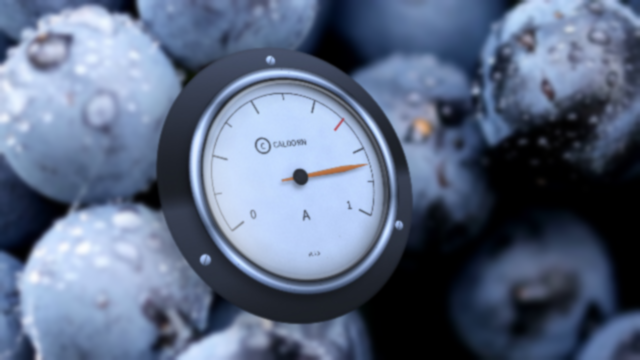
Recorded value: {"value": 0.85, "unit": "A"}
